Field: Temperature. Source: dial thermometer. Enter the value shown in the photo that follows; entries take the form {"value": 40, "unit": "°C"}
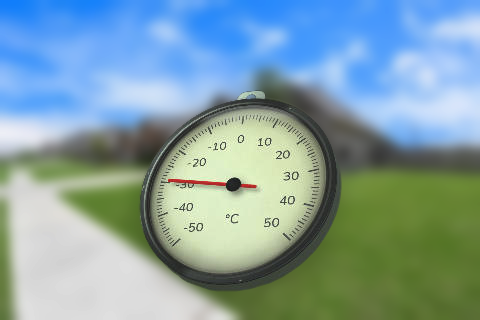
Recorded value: {"value": -30, "unit": "°C"}
